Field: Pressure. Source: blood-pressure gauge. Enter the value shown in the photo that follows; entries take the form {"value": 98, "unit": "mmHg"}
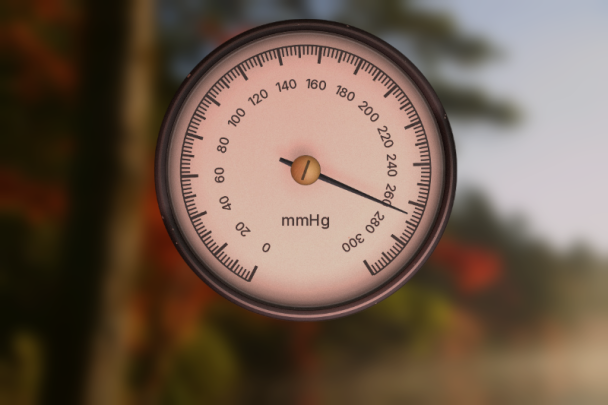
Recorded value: {"value": 266, "unit": "mmHg"}
